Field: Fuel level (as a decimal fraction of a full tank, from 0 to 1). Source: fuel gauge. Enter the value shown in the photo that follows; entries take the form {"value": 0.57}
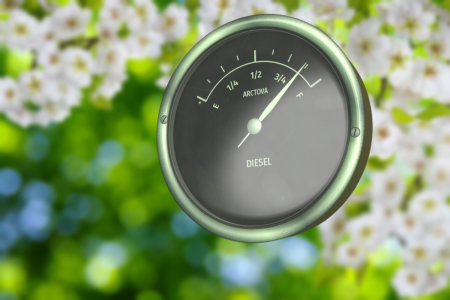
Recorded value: {"value": 0.875}
